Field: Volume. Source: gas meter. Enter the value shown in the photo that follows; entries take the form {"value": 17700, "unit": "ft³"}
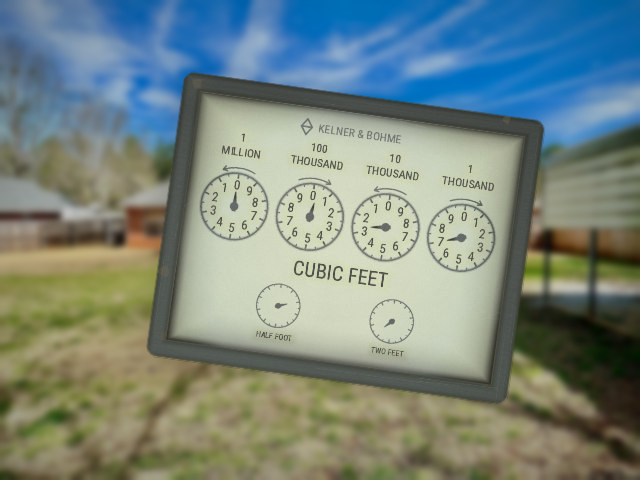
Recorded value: {"value": 2700, "unit": "ft³"}
